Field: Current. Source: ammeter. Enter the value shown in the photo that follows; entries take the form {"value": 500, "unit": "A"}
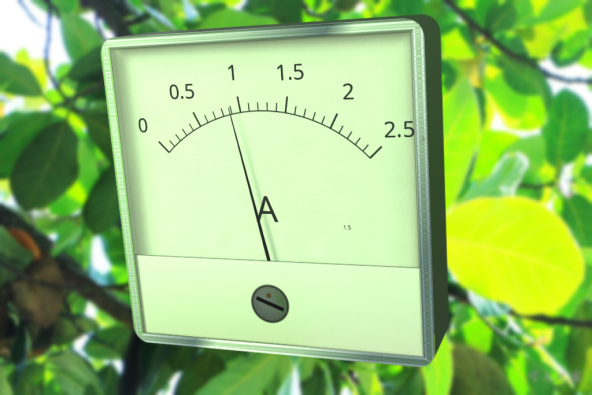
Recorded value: {"value": 0.9, "unit": "A"}
